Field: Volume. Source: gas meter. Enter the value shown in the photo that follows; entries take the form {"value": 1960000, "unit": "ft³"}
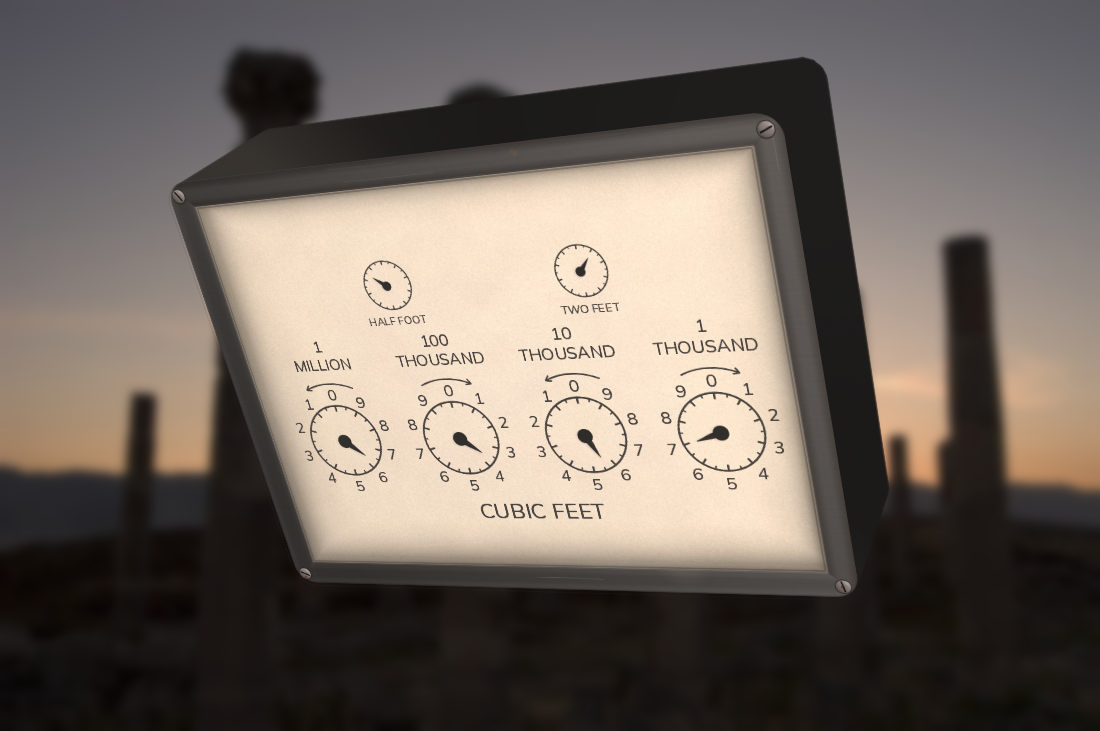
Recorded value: {"value": 635700, "unit": "ft³"}
